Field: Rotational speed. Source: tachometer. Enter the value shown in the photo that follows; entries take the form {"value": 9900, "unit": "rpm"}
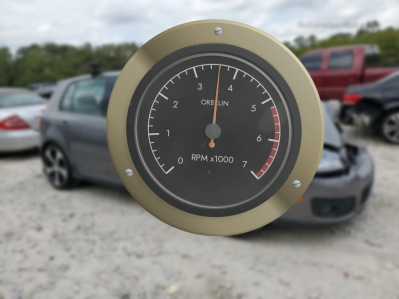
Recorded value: {"value": 3600, "unit": "rpm"}
